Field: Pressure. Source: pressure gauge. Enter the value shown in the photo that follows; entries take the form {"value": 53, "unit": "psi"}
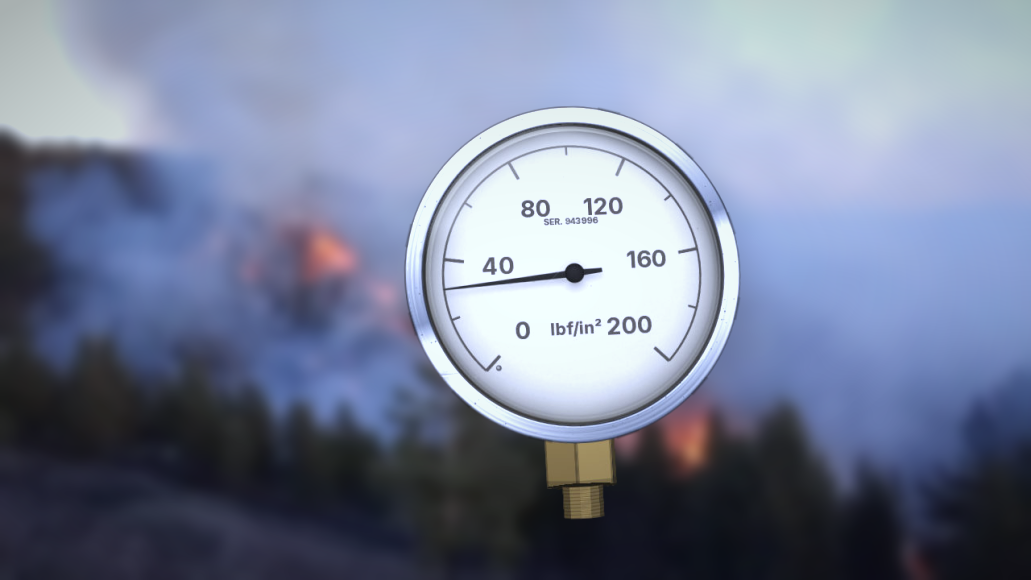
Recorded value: {"value": 30, "unit": "psi"}
